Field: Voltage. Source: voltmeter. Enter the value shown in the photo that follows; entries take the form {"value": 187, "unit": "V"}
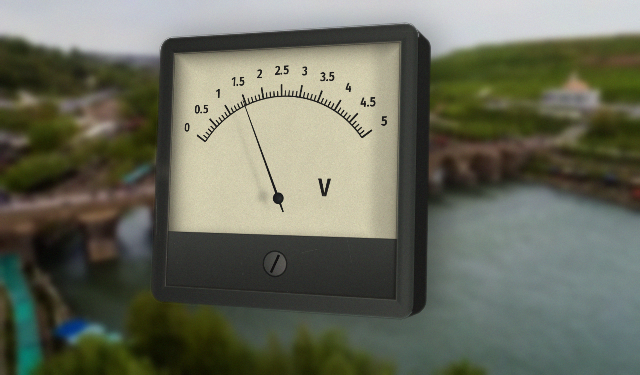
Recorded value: {"value": 1.5, "unit": "V"}
